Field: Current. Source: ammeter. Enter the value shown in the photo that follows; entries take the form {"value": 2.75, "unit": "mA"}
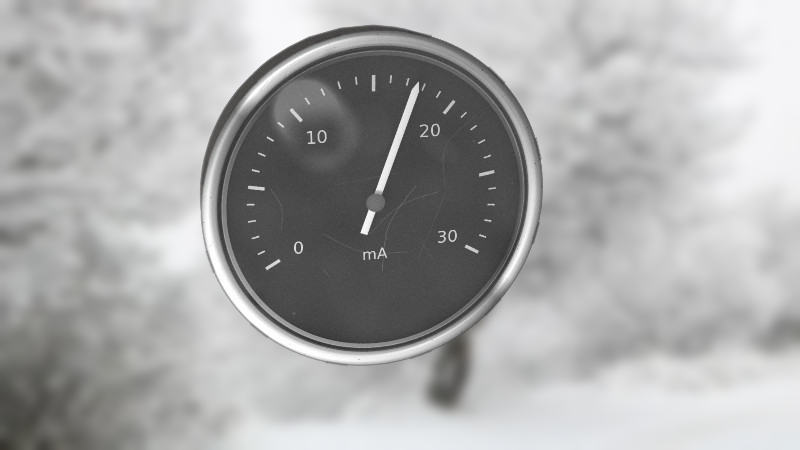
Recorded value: {"value": 17.5, "unit": "mA"}
